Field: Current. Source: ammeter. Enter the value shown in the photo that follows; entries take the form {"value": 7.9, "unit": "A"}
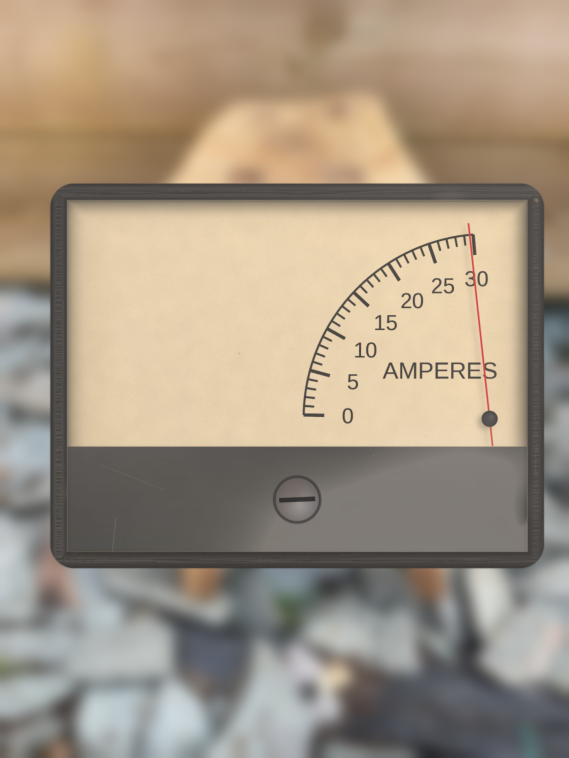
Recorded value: {"value": 29.5, "unit": "A"}
